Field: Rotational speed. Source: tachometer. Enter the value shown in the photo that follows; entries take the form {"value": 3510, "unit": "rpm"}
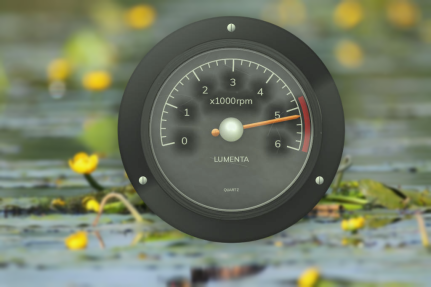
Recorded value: {"value": 5200, "unit": "rpm"}
